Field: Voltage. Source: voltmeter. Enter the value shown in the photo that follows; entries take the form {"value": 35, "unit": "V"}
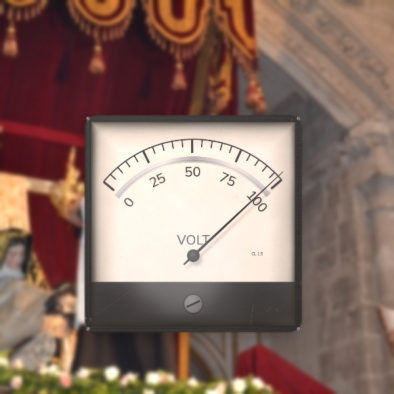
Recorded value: {"value": 97.5, "unit": "V"}
